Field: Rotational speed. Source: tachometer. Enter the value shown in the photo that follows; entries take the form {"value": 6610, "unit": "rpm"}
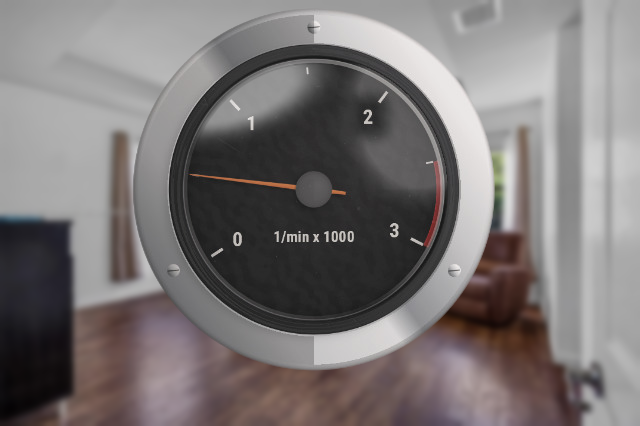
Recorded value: {"value": 500, "unit": "rpm"}
